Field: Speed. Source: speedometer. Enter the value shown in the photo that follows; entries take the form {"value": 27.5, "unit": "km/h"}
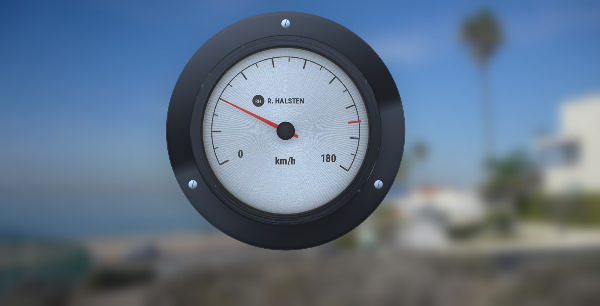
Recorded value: {"value": 40, "unit": "km/h"}
